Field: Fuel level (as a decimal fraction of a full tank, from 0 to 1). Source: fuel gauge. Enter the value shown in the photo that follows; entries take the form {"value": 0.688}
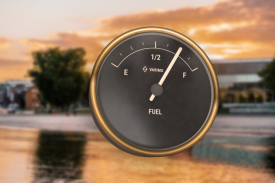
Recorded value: {"value": 0.75}
